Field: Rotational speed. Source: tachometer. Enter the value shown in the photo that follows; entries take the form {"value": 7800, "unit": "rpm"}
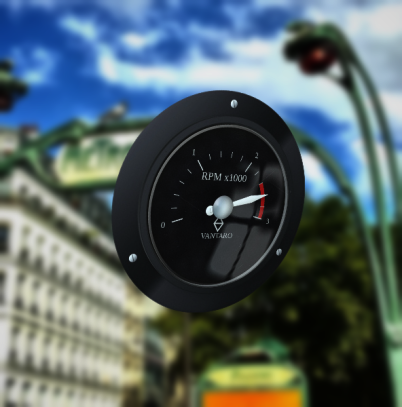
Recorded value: {"value": 2600, "unit": "rpm"}
